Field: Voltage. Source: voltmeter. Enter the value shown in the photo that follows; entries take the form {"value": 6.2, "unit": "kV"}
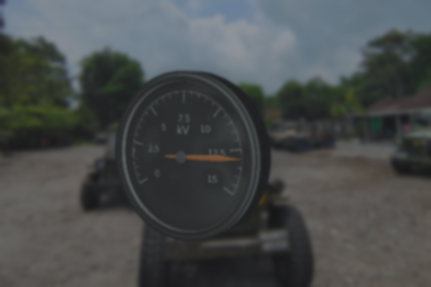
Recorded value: {"value": 13, "unit": "kV"}
